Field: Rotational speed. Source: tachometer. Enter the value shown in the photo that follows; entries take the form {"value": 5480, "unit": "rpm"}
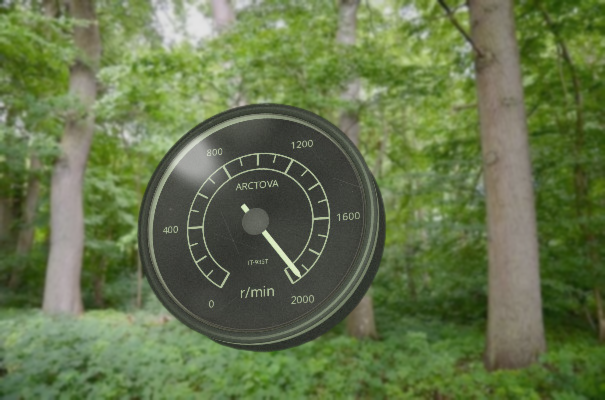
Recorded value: {"value": 1950, "unit": "rpm"}
